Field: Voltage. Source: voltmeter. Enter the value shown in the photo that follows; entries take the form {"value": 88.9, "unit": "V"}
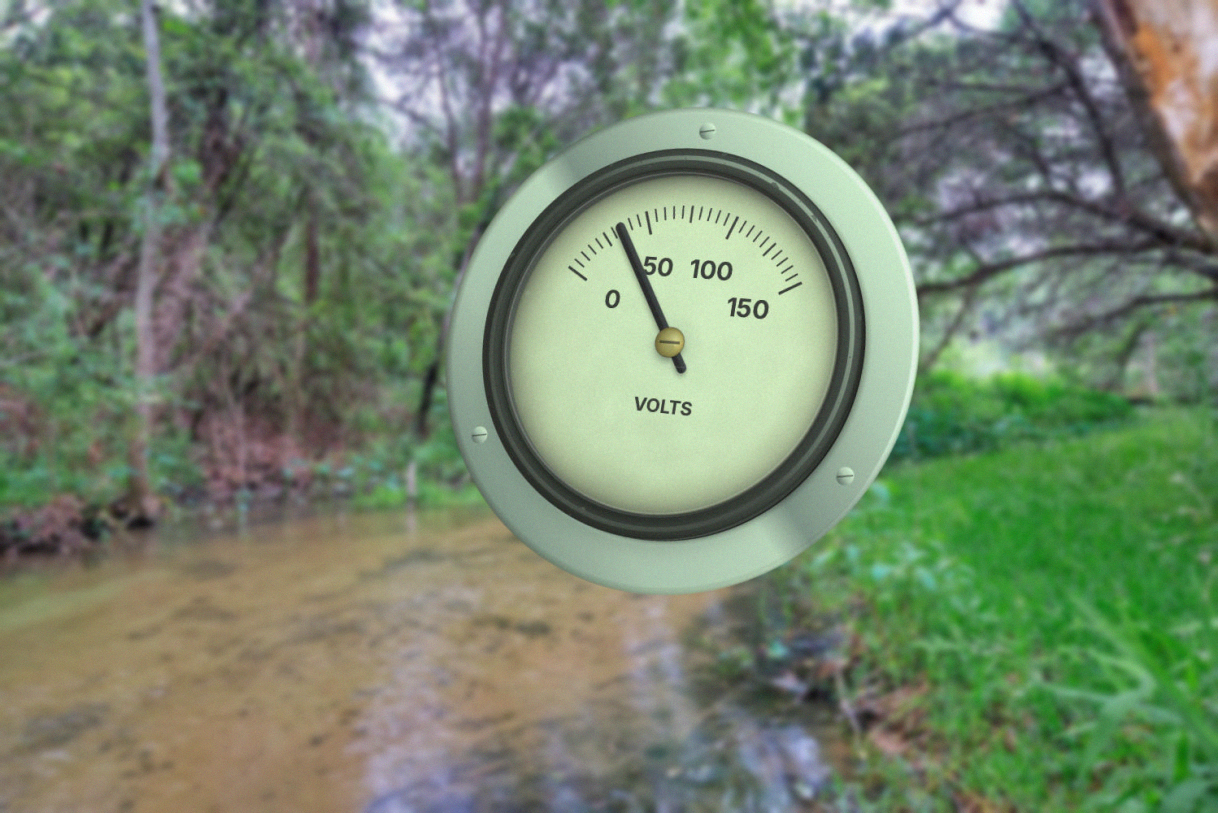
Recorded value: {"value": 35, "unit": "V"}
